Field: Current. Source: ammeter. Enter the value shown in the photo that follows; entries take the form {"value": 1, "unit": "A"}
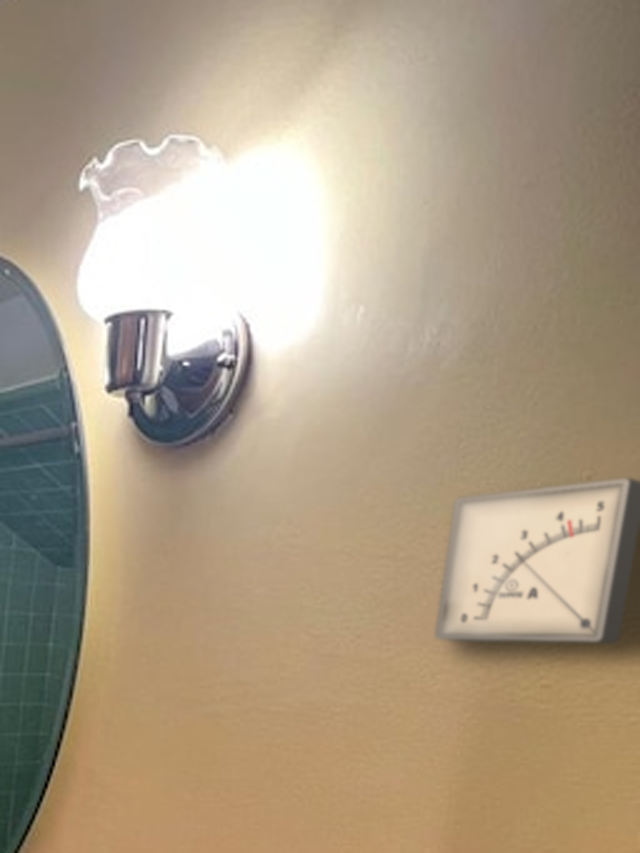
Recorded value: {"value": 2.5, "unit": "A"}
